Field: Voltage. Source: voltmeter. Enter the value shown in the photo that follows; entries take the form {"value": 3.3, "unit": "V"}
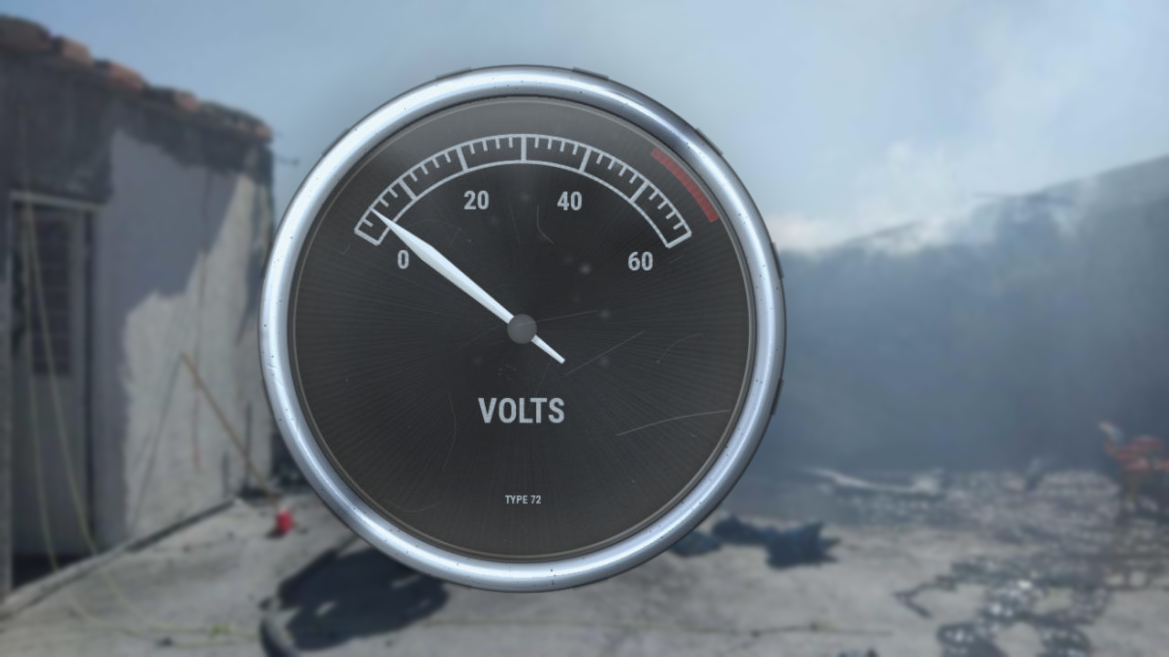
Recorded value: {"value": 4, "unit": "V"}
